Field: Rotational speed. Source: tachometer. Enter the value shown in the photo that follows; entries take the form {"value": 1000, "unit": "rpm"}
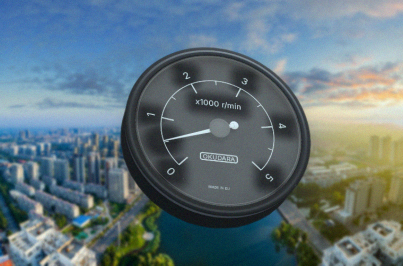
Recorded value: {"value": 500, "unit": "rpm"}
